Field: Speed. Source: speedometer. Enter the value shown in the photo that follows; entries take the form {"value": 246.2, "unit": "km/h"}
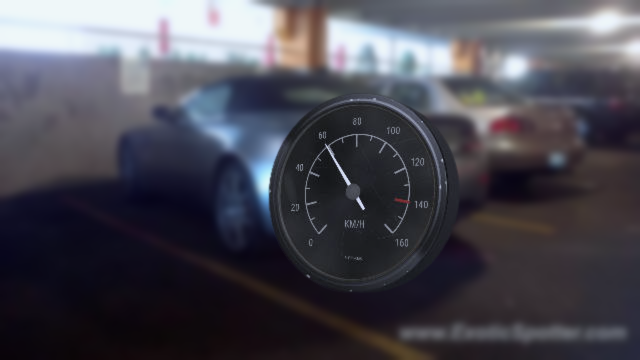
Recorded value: {"value": 60, "unit": "km/h"}
